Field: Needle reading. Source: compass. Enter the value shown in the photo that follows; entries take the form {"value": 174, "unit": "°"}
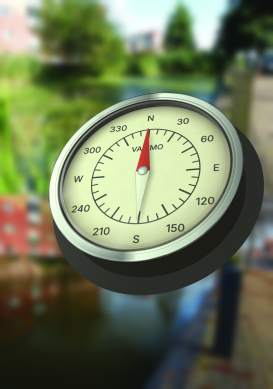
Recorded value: {"value": 0, "unit": "°"}
